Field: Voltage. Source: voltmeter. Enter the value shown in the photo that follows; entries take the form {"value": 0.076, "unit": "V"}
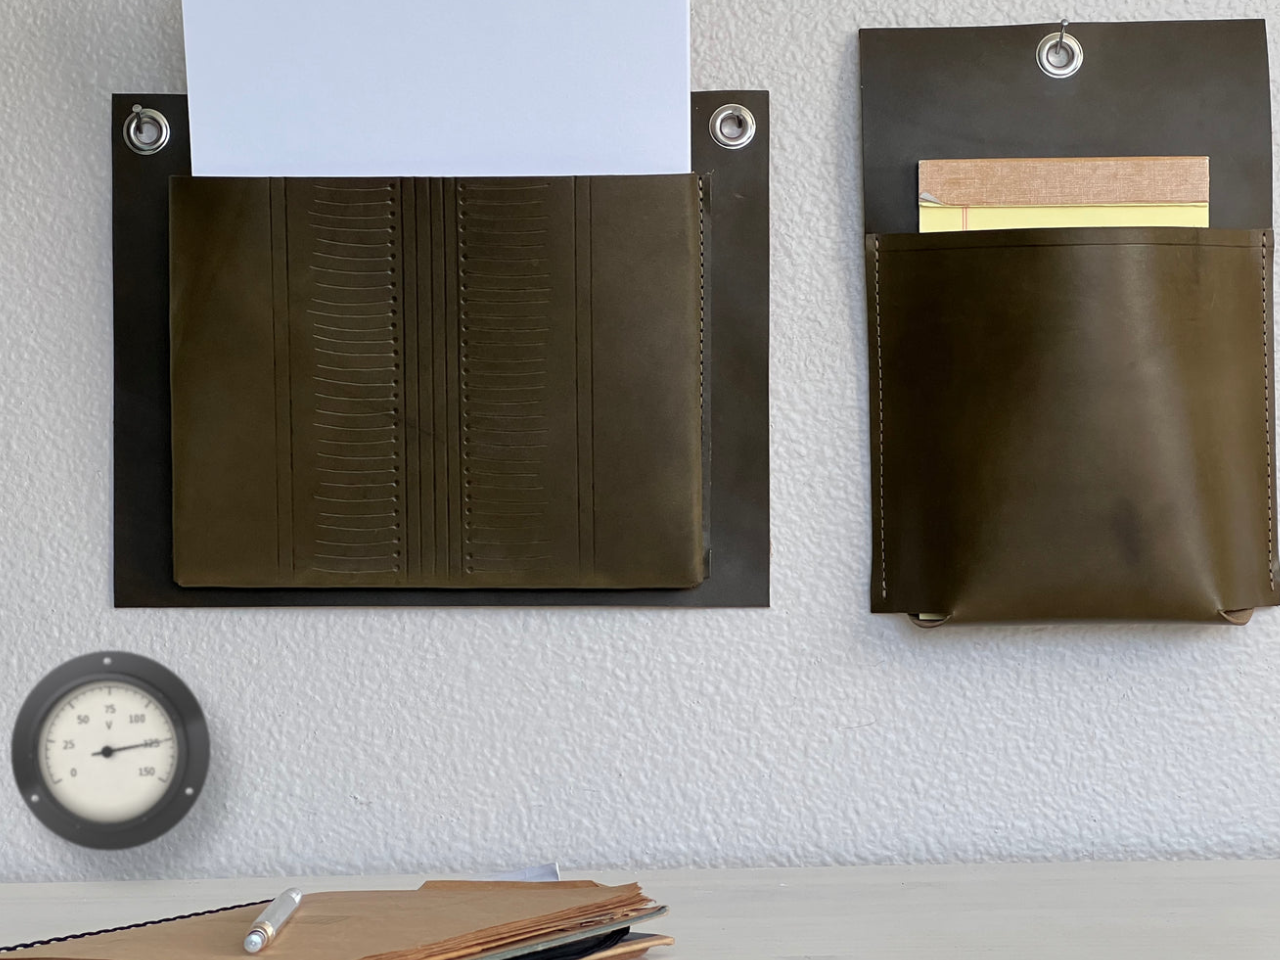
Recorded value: {"value": 125, "unit": "V"}
